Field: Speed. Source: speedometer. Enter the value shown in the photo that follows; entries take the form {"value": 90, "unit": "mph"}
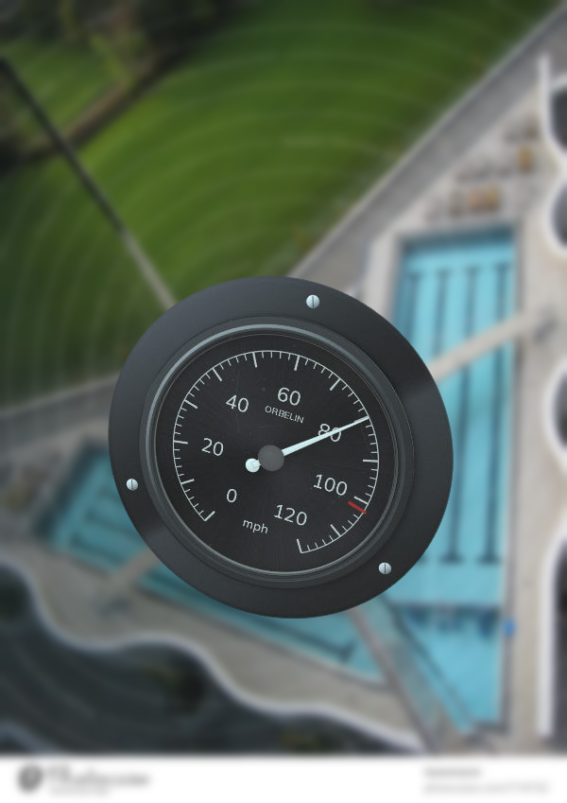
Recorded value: {"value": 80, "unit": "mph"}
